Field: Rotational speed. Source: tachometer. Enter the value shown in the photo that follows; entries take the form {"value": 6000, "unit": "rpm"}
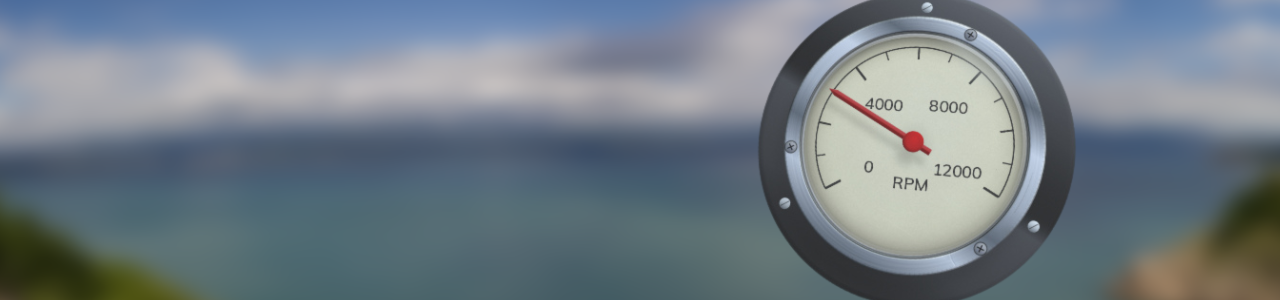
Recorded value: {"value": 3000, "unit": "rpm"}
